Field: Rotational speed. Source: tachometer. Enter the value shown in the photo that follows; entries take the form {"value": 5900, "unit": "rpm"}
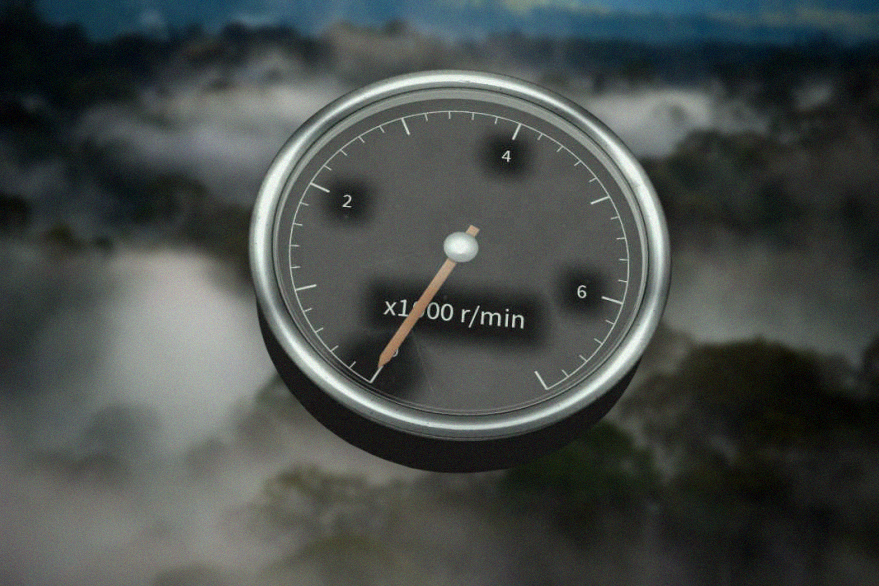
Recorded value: {"value": 0, "unit": "rpm"}
